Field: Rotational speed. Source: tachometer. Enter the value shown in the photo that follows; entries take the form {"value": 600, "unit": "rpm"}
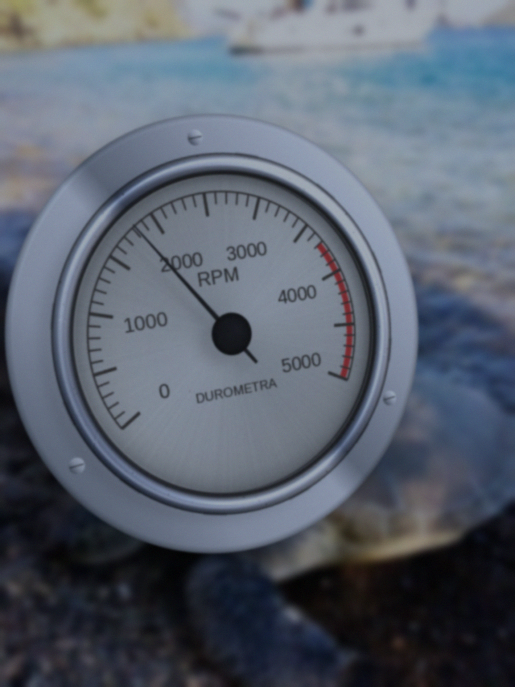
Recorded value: {"value": 1800, "unit": "rpm"}
